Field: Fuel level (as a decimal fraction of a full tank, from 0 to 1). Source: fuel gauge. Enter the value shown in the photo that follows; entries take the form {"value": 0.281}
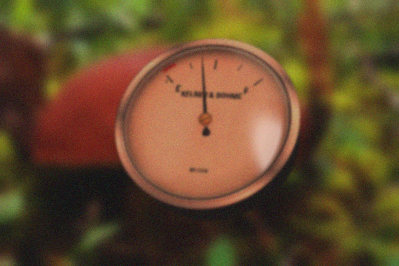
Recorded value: {"value": 0.375}
